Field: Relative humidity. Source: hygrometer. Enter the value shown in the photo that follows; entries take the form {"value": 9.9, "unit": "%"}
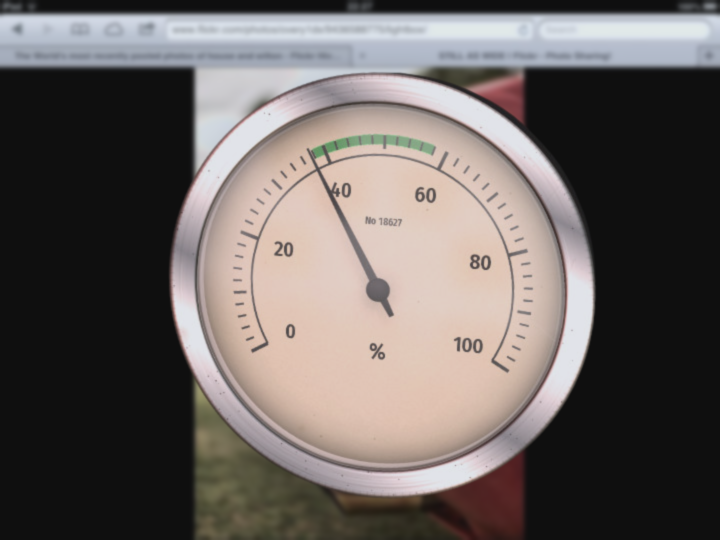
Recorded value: {"value": 38, "unit": "%"}
